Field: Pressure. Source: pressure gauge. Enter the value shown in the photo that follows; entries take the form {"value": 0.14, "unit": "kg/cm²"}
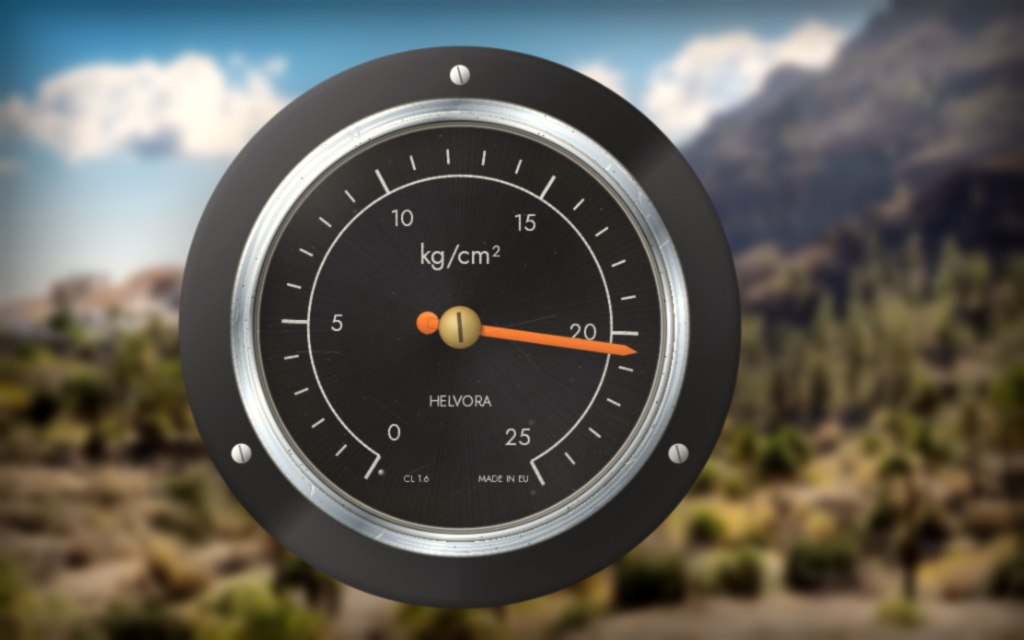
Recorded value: {"value": 20.5, "unit": "kg/cm²"}
